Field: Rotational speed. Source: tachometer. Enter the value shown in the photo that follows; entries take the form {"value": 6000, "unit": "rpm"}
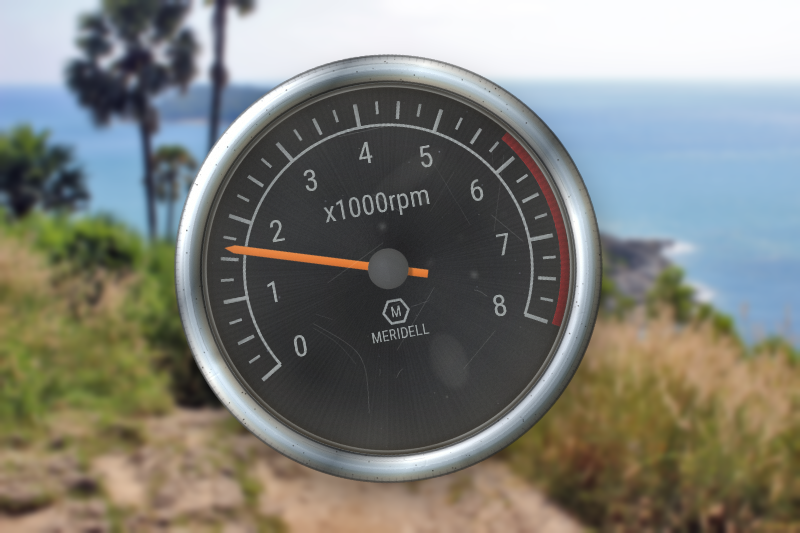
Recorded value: {"value": 1625, "unit": "rpm"}
